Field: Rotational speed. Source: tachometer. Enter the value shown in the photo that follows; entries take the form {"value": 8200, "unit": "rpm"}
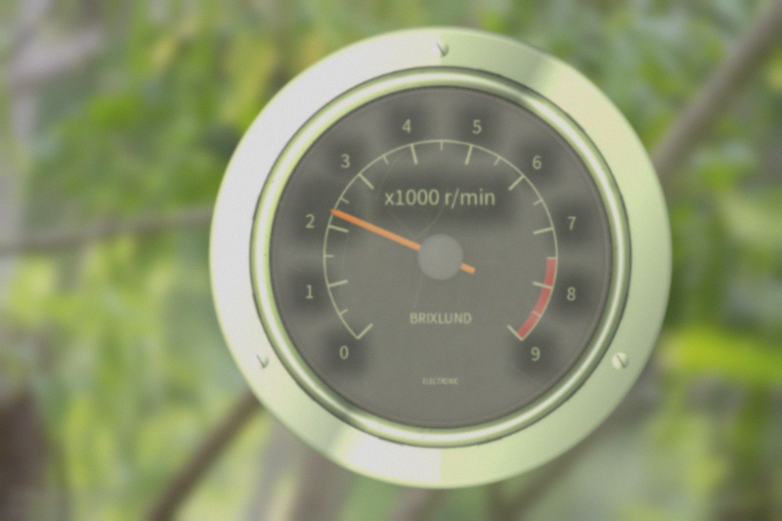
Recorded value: {"value": 2250, "unit": "rpm"}
